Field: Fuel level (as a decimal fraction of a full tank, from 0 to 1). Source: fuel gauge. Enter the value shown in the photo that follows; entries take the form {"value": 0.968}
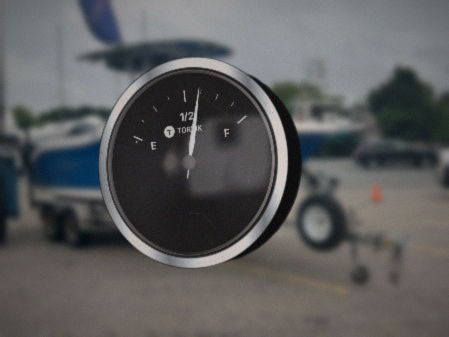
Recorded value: {"value": 0.625}
